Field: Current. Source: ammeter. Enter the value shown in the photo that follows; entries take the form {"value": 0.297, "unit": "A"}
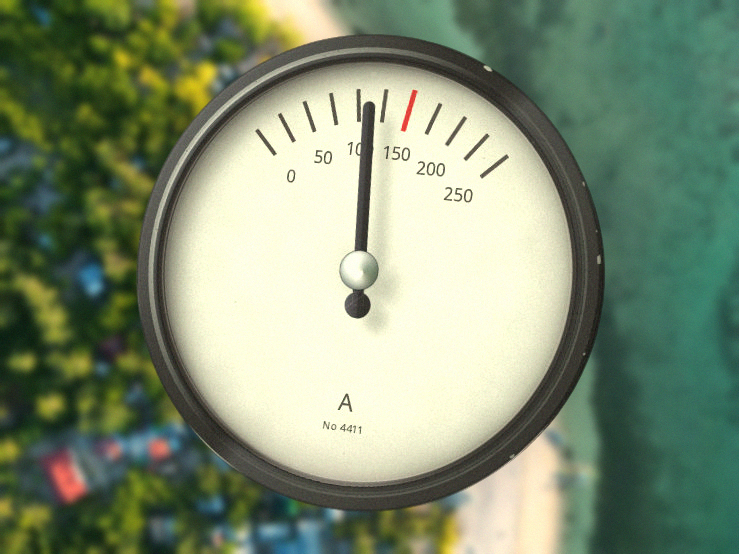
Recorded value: {"value": 112.5, "unit": "A"}
